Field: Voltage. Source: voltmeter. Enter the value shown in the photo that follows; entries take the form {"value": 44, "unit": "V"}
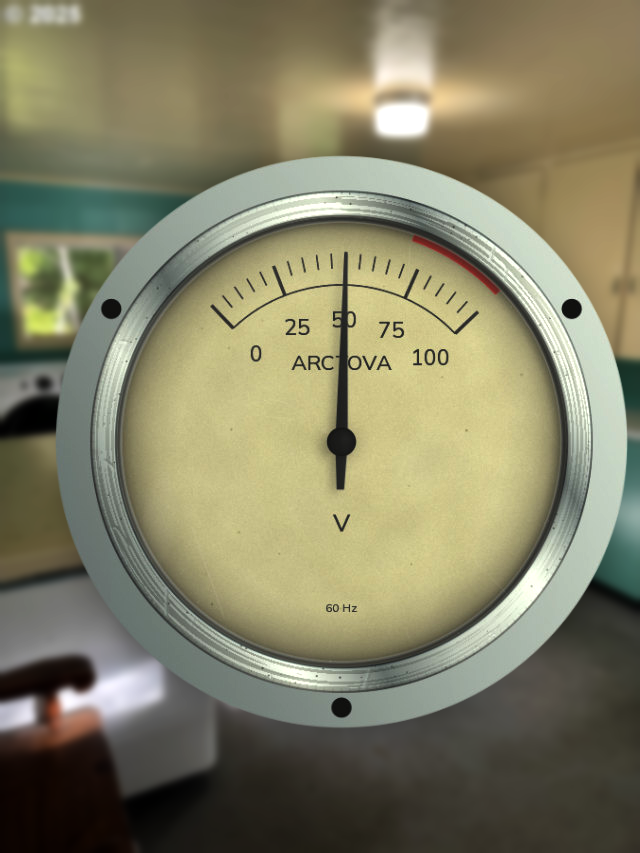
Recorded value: {"value": 50, "unit": "V"}
